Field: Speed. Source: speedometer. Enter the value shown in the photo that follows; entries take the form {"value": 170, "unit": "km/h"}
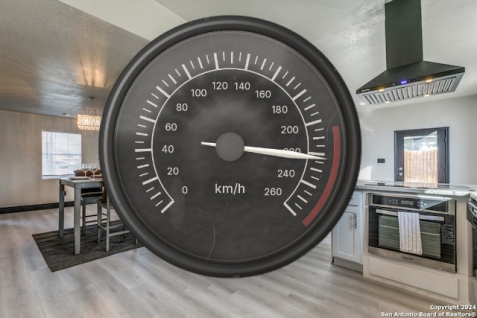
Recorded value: {"value": 222.5, "unit": "km/h"}
